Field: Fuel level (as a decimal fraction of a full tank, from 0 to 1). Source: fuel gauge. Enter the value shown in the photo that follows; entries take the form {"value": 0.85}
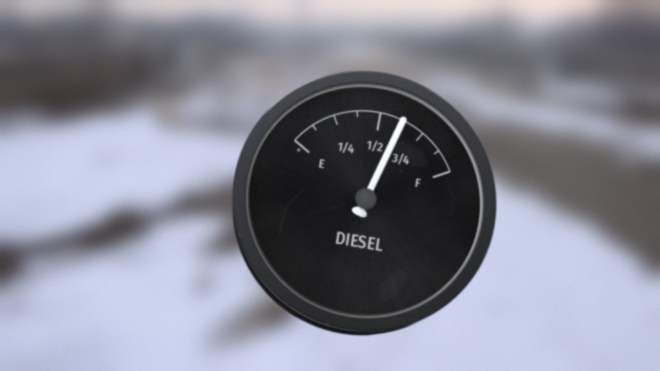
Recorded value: {"value": 0.625}
